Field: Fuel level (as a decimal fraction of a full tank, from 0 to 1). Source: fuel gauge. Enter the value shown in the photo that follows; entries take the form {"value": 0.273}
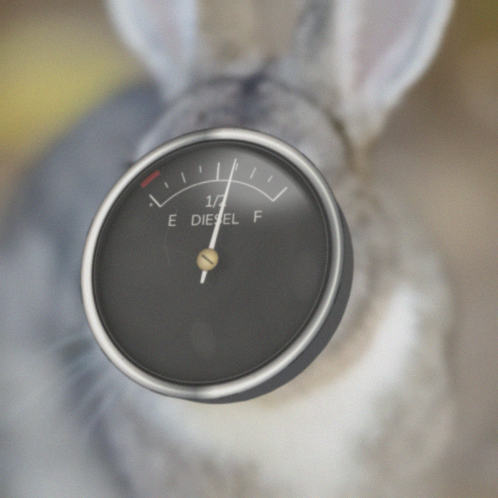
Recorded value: {"value": 0.625}
